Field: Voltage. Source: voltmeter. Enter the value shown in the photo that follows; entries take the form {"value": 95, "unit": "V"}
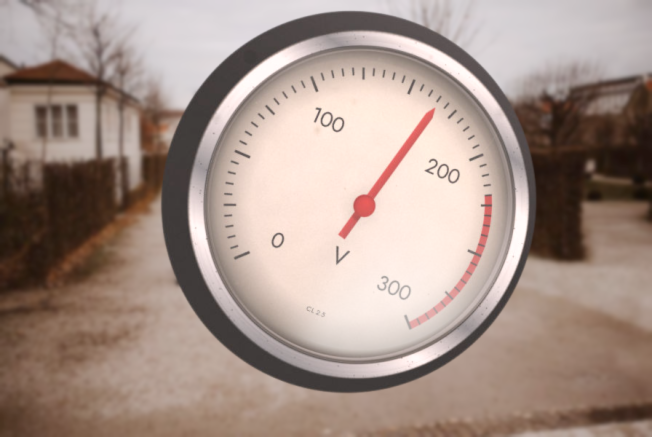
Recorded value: {"value": 165, "unit": "V"}
